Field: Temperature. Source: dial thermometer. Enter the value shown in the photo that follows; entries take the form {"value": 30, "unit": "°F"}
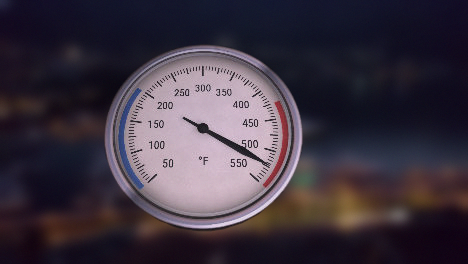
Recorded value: {"value": 525, "unit": "°F"}
